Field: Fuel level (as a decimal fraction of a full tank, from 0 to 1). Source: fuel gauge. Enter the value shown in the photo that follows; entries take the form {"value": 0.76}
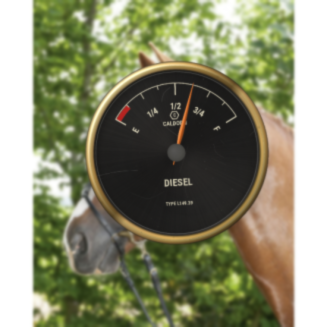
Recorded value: {"value": 0.625}
